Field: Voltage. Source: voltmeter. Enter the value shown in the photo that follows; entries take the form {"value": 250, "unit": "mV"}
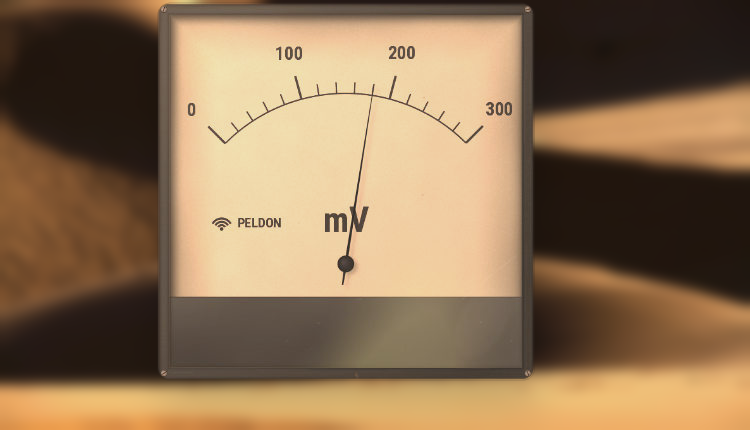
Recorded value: {"value": 180, "unit": "mV"}
